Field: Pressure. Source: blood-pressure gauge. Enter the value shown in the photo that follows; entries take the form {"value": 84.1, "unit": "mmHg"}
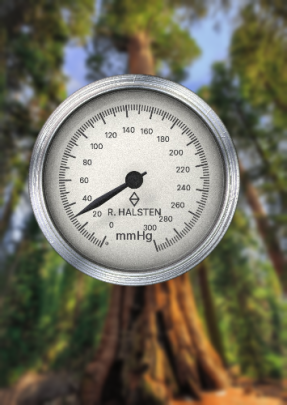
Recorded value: {"value": 30, "unit": "mmHg"}
